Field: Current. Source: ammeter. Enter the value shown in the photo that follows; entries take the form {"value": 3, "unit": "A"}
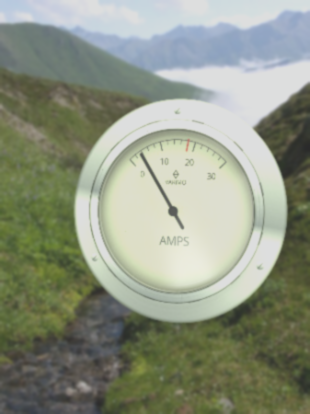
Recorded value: {"value": 4, "unit": "A"}
